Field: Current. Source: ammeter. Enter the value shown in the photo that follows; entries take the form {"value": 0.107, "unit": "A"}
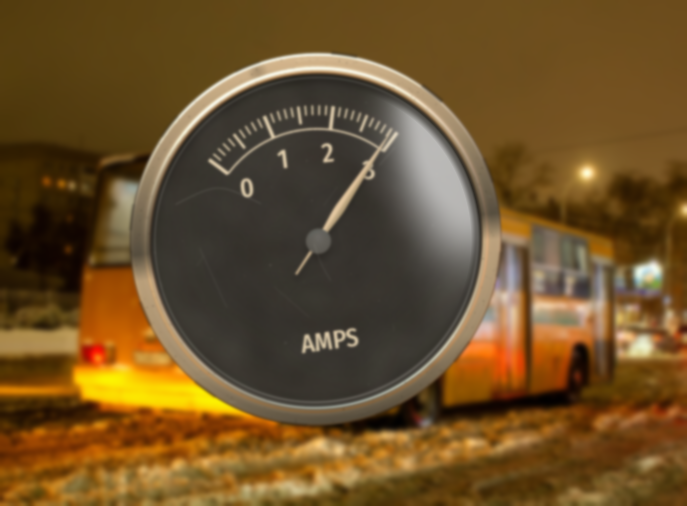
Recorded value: {"value": 2.9, "unit": "A"}
